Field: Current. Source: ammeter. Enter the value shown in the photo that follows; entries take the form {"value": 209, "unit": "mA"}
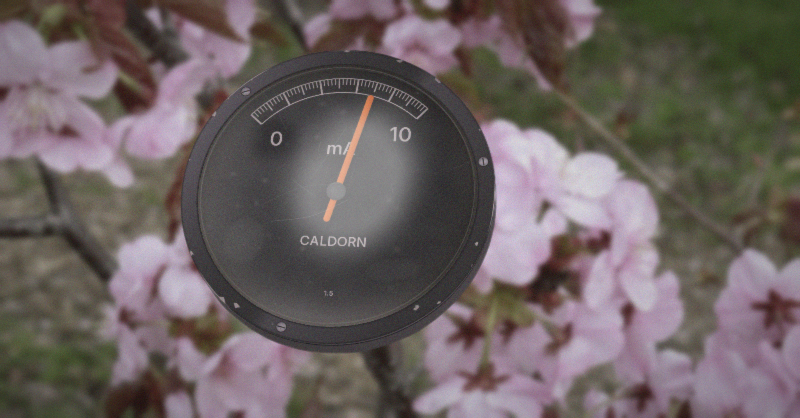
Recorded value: {"value": 7, "unit": "mA"}
